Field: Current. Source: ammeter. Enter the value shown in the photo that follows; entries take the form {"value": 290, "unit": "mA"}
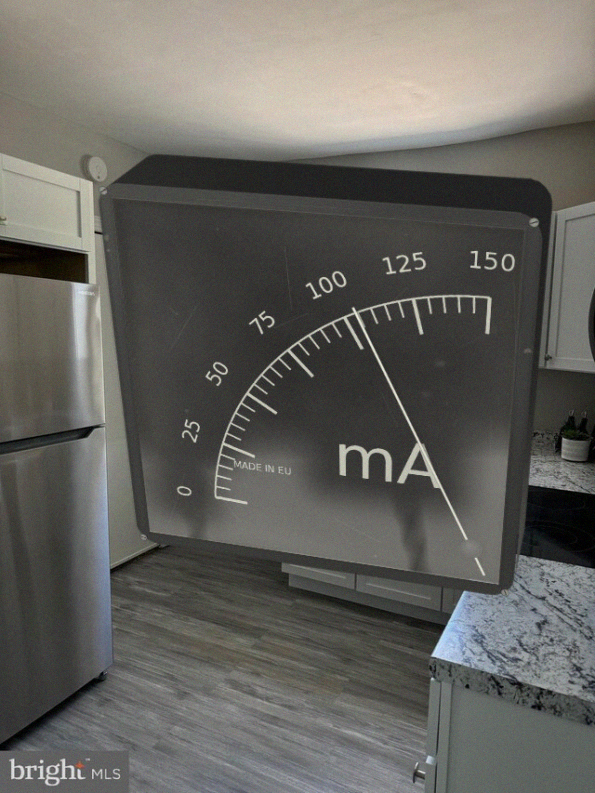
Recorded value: {"value": 105, "unit": "mA"}
